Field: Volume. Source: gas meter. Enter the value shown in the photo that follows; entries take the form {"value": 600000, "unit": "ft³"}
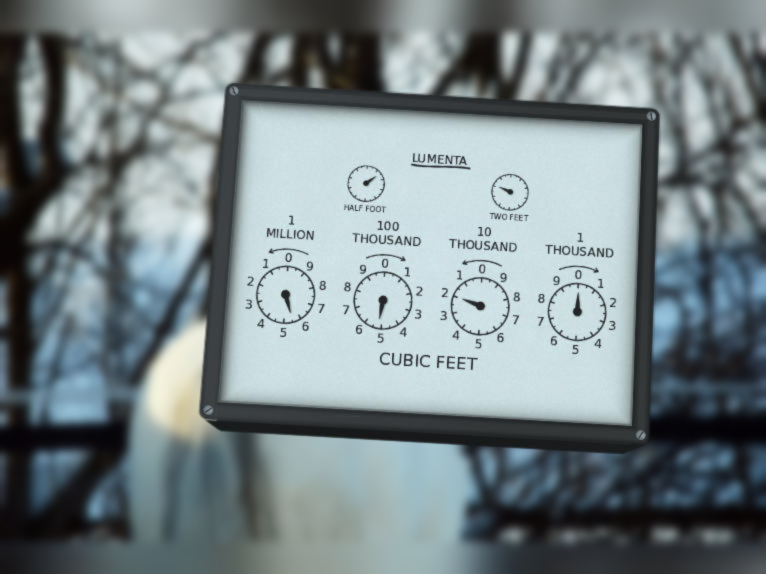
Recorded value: {"value": 552000, "unit": "ft³"}
